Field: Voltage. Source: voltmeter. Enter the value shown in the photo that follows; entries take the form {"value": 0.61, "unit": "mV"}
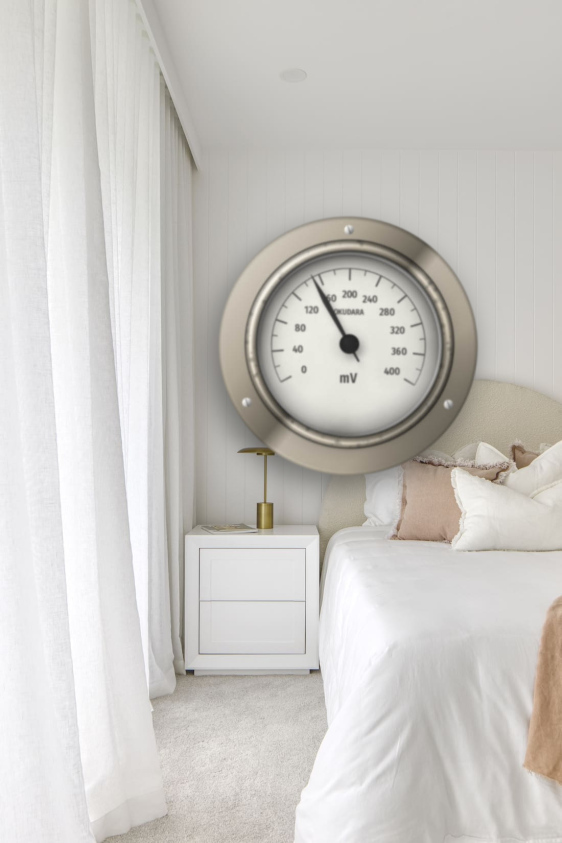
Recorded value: {"value": 150, "unit": "mV"}
